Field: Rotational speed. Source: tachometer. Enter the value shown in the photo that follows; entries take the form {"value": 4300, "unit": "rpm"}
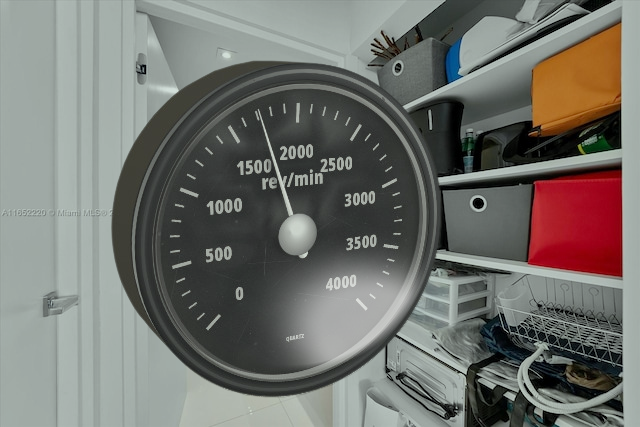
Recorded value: {"value": 1700, "unit": "rpm"}
